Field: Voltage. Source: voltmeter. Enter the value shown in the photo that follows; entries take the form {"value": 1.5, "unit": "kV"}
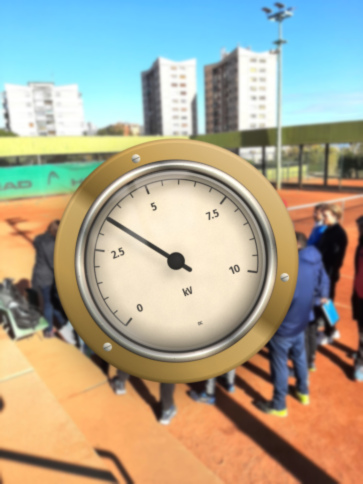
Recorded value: {"value": 3.5, "unit": "kV"}
